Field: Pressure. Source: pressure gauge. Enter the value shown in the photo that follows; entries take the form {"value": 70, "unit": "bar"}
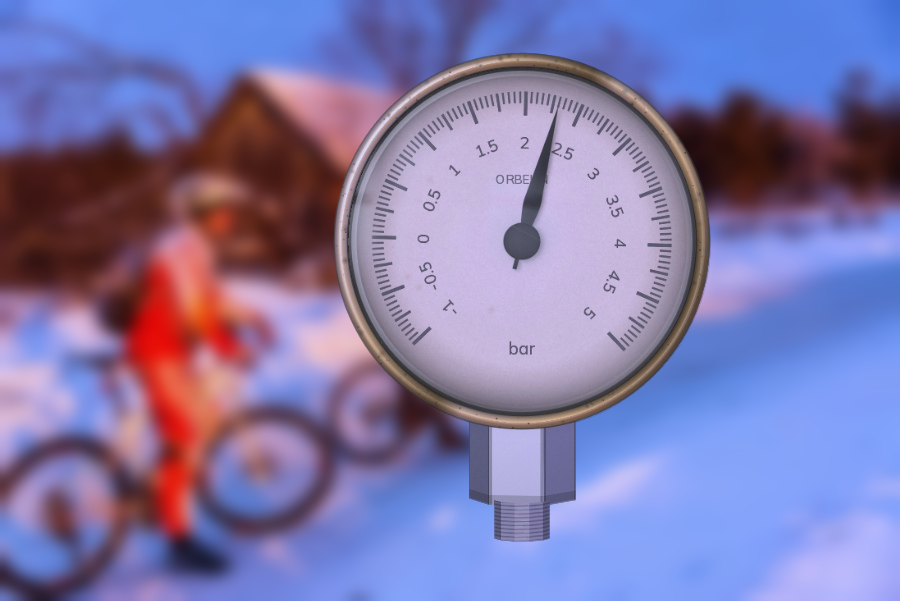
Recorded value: {"value": 2.3, "unit": "bar"}
